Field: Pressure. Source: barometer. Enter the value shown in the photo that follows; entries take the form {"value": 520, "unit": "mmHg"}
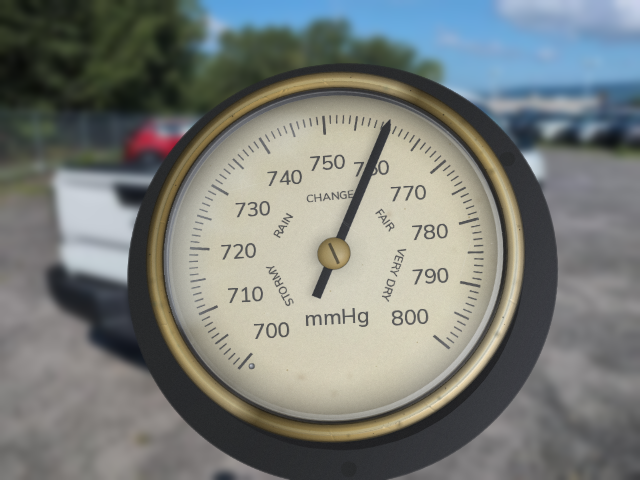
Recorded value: {"value": 760, "unit": "mmHg"}
